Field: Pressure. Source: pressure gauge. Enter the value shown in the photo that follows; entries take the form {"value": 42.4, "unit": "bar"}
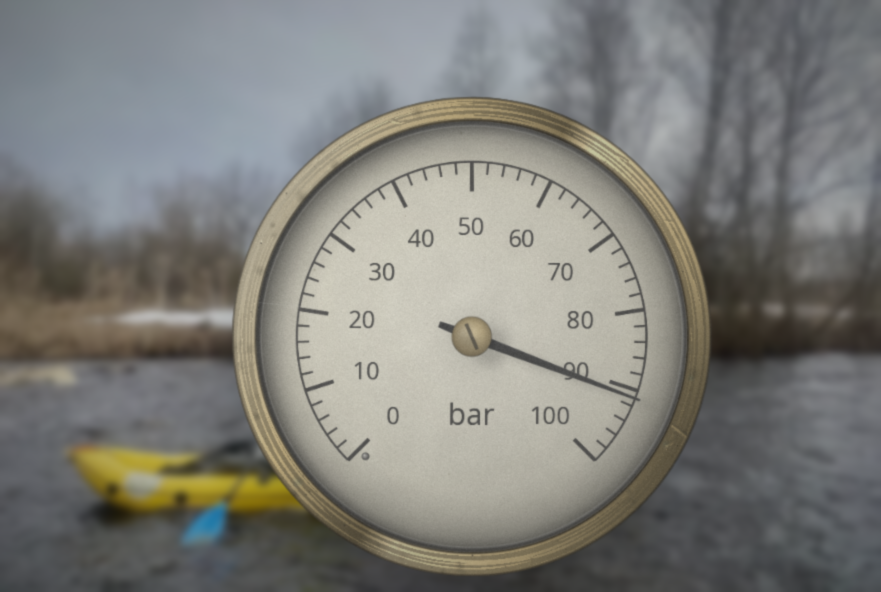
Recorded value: {"value": 91, "unit": "bar"}
